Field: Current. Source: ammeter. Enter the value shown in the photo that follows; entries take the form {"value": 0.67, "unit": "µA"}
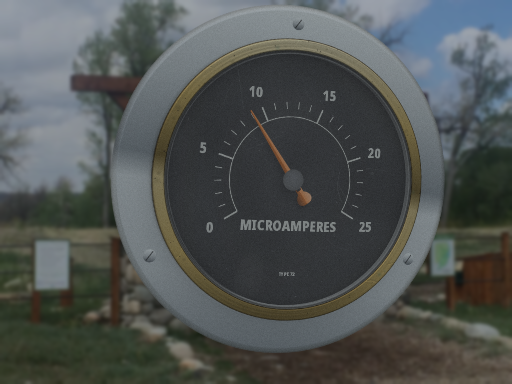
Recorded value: {"value": 9, "unit": "µA"}
